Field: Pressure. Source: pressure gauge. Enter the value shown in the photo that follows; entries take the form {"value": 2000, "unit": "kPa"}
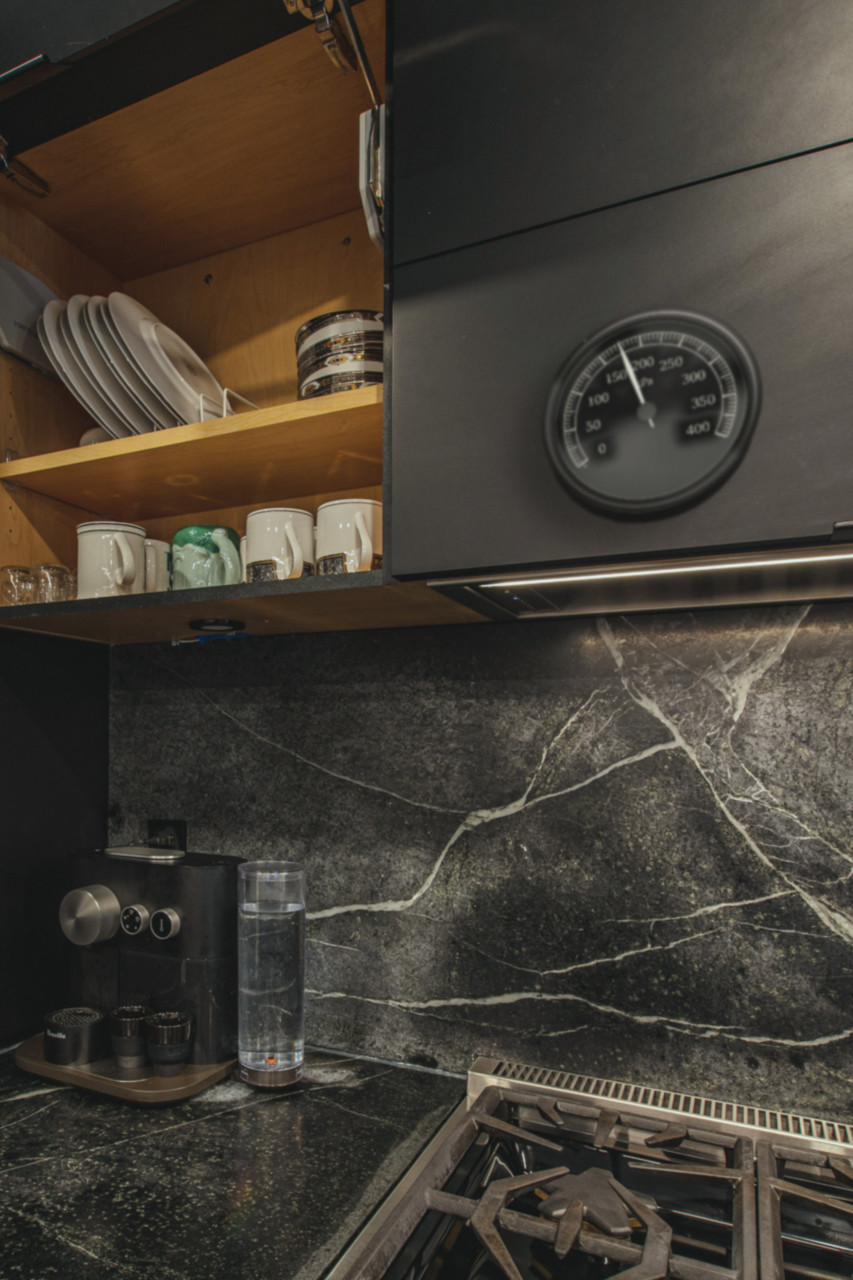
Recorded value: {"value": 175, "unit": "kPa"}
